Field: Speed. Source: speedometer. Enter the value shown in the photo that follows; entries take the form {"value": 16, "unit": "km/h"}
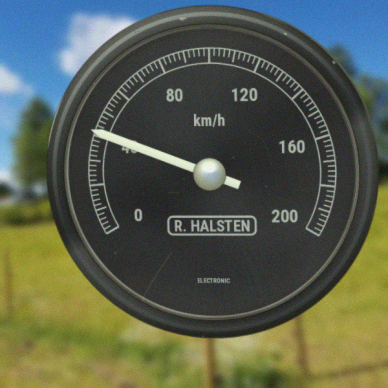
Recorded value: {"value": 42, "unit": "km/h"}
